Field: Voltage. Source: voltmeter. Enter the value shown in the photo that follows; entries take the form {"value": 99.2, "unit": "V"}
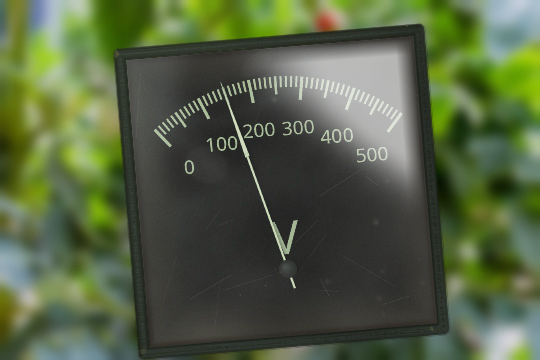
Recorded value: {"value": 150, "unit": "V"}
